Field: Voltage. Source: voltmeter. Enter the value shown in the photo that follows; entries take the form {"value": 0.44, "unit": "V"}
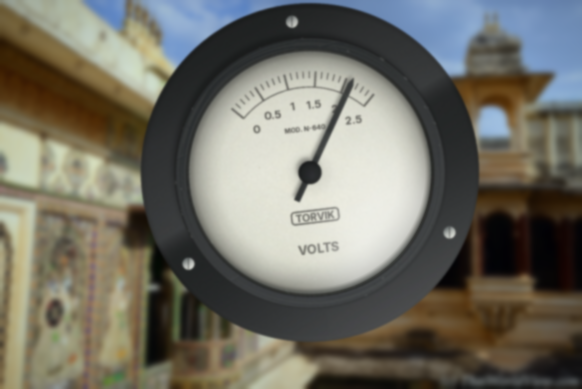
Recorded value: {"value": 2.1, "unit": "V"}
